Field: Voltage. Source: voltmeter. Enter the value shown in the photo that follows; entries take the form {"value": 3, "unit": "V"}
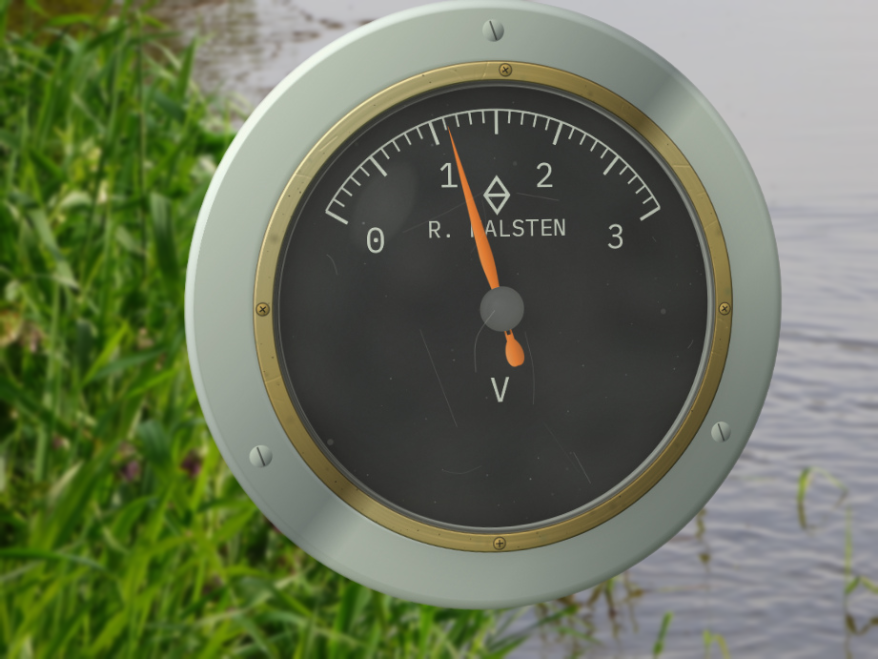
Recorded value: {"value": 1.1, "unit": "V"}
